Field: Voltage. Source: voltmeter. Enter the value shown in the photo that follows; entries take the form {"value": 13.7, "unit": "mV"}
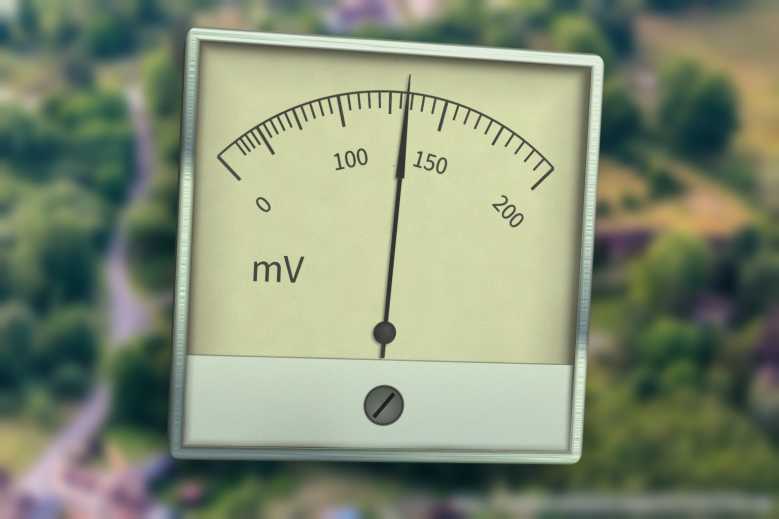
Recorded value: {"value": 132.5, "unit": "mV"}
